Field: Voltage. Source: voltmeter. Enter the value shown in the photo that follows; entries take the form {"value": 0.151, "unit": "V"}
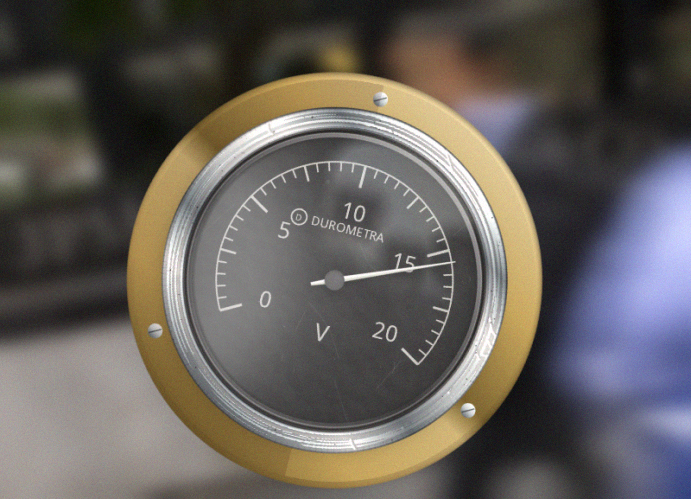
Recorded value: {"value": 15.5, "unit": "V"}
